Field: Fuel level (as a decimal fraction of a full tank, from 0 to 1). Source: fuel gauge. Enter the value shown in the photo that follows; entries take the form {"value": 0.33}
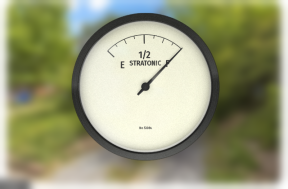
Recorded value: {"value": 1}
